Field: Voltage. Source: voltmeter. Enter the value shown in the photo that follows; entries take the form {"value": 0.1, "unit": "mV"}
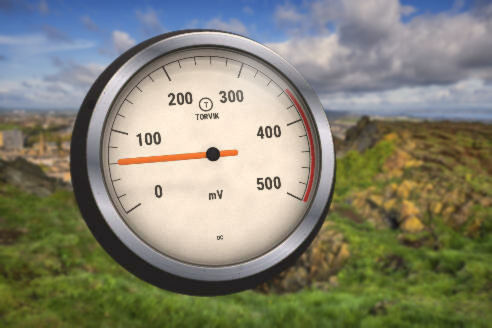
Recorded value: {"value": 60, "unit": "mV"}
